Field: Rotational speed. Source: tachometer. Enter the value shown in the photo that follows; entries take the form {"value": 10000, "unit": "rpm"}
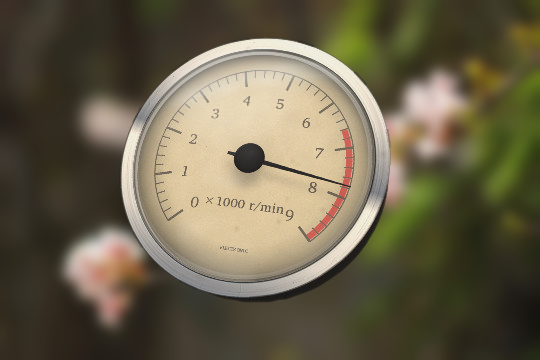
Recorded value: {"value": 7800, "unit": "rpm"}
